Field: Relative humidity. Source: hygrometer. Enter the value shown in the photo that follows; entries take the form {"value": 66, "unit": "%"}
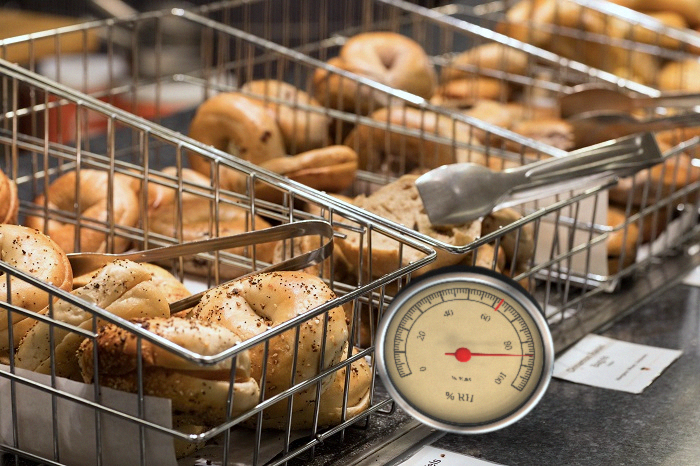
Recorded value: {"value": 85, "unit": "%"}
